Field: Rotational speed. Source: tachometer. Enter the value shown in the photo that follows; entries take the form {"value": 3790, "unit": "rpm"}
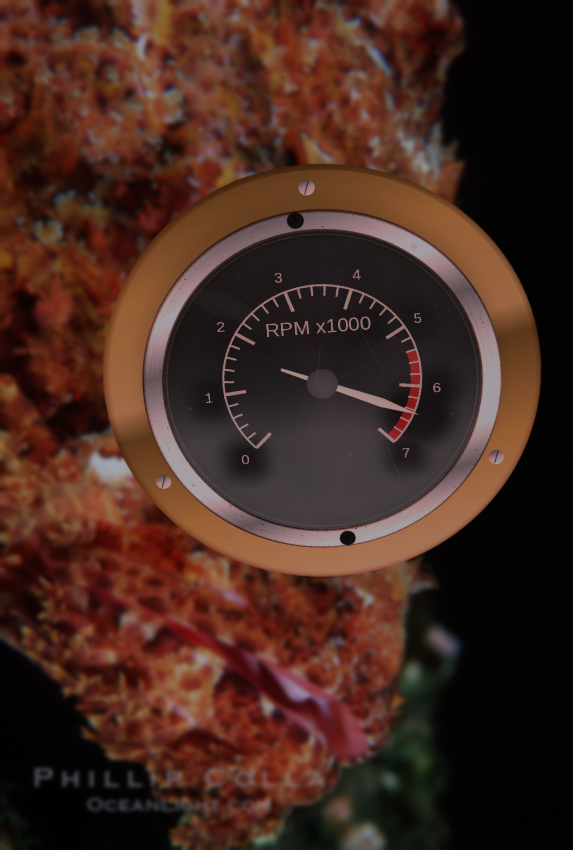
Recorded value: {"value": 6400, "unit": "rpm"}
